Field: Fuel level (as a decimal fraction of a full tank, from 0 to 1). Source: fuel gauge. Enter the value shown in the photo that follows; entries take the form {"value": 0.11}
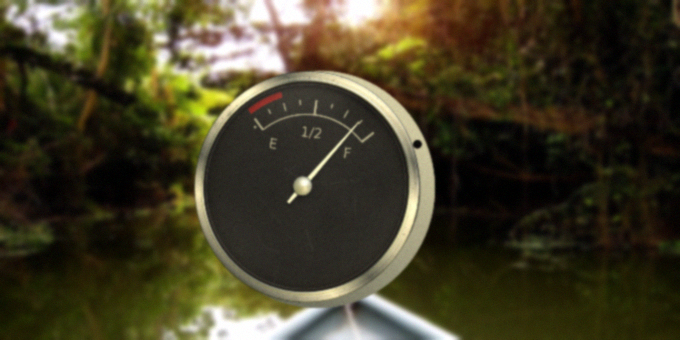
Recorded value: {"value": 0.875}
